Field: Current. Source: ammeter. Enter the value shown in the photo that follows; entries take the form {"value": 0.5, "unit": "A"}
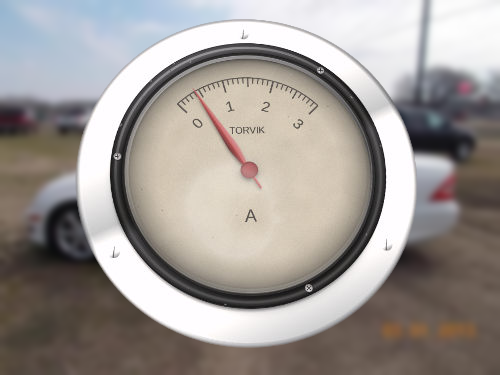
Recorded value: {"value": 0.4, "unit": "A"}
